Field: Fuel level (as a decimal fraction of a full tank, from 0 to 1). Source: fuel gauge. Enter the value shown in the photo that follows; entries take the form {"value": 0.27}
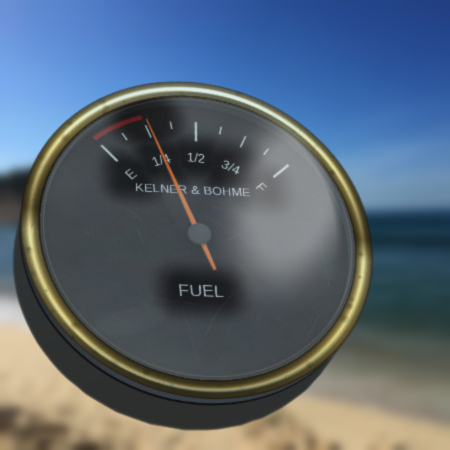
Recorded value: {"value": 0.25}
